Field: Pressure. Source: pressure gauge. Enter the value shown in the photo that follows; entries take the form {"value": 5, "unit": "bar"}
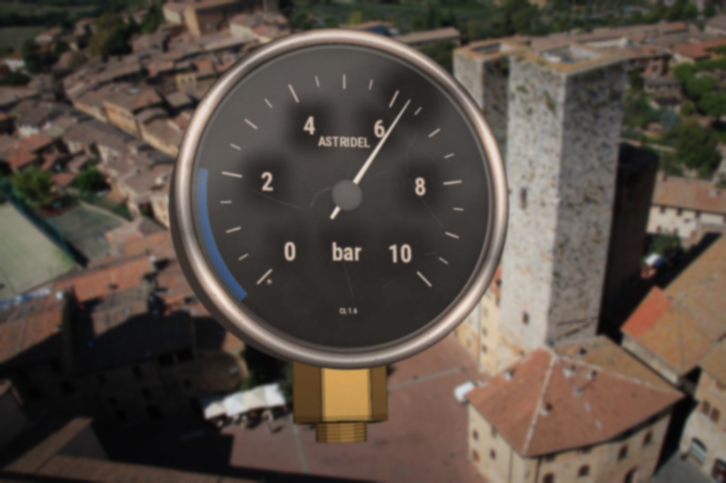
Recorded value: {"value": 6.25, "unit": "bar"}
